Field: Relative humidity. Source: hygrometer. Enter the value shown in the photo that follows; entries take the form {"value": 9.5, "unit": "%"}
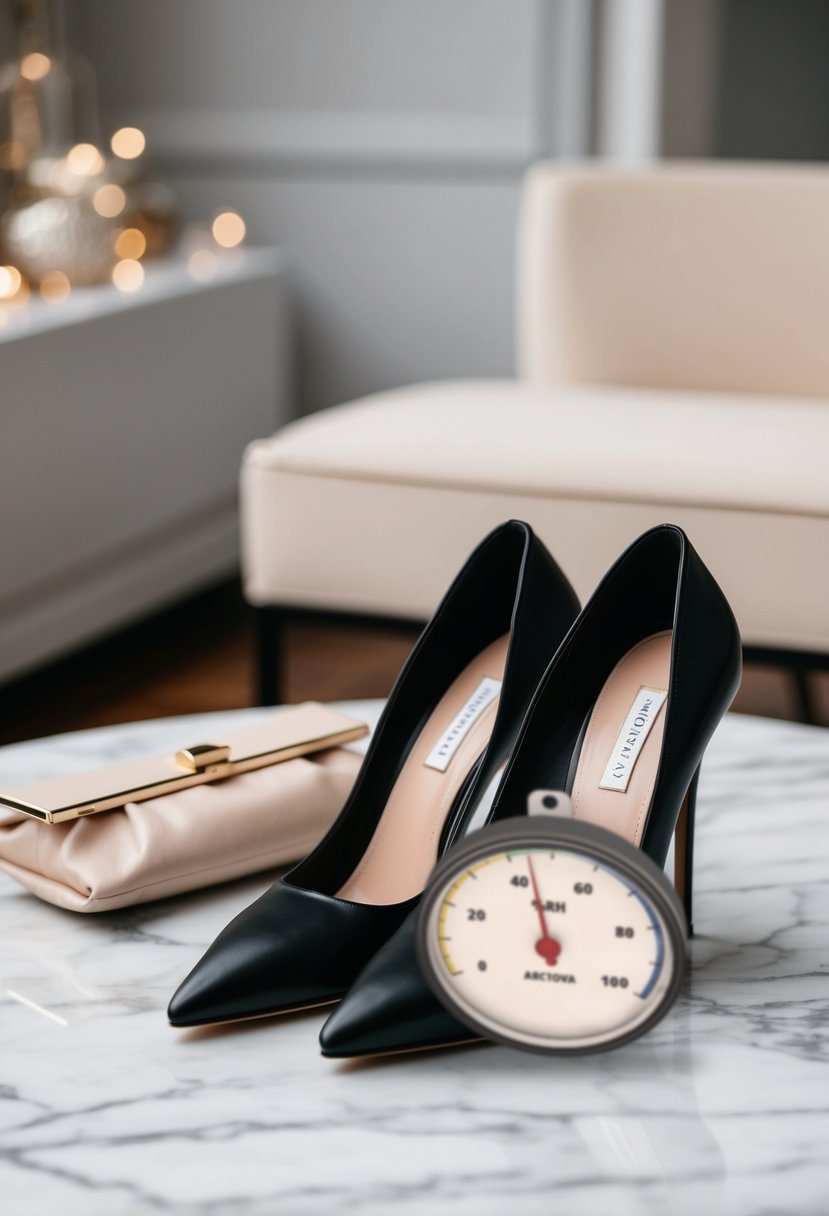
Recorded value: {"value": 45, "unit": "%"}
